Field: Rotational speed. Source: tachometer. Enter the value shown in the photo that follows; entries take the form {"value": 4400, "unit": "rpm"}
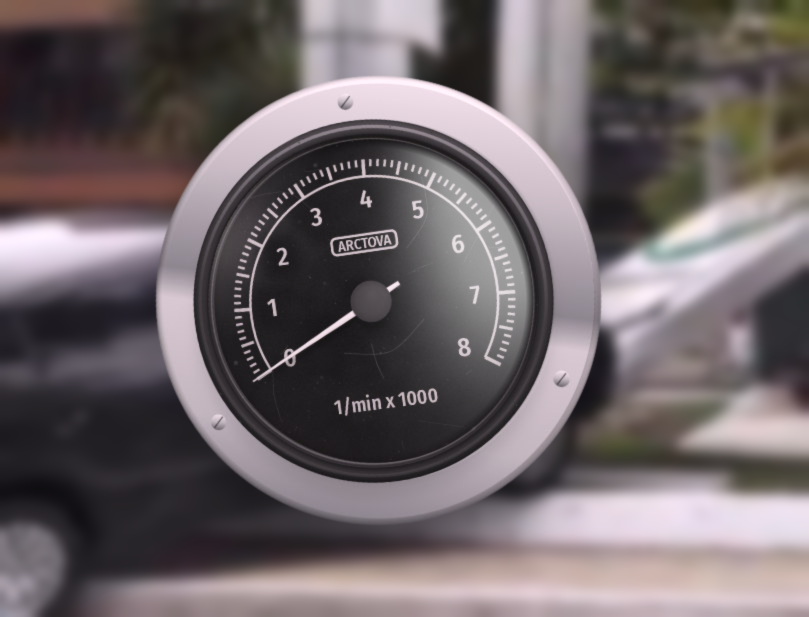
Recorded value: {"value": 0, "unit": "rpm"}
